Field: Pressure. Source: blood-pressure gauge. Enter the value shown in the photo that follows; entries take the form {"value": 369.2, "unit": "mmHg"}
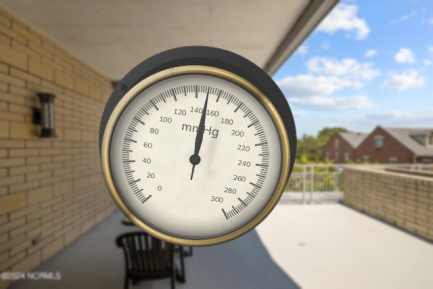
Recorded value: {"value": 150, "unit": "mmHg"}
